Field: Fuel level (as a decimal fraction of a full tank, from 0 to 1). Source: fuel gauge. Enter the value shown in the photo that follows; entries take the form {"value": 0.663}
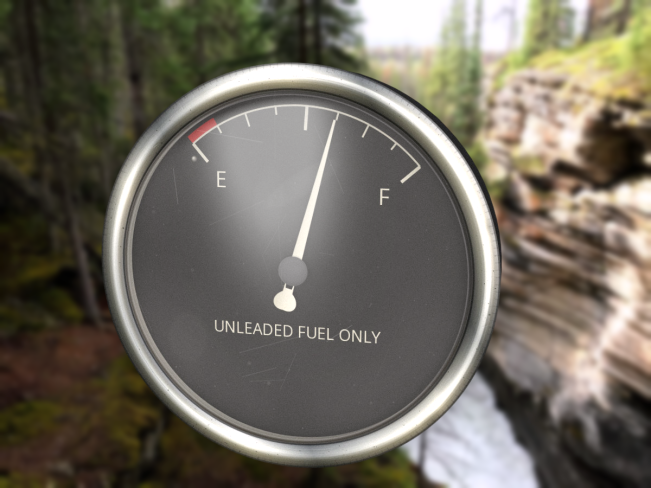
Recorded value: {"value": 0.625}
